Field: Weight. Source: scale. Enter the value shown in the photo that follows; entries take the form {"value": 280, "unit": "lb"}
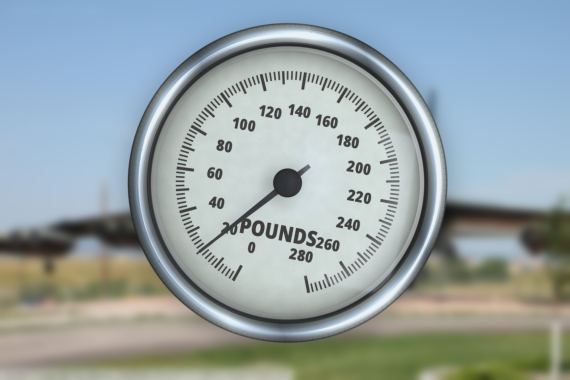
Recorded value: {"value": 20, "unit": "lb"}
